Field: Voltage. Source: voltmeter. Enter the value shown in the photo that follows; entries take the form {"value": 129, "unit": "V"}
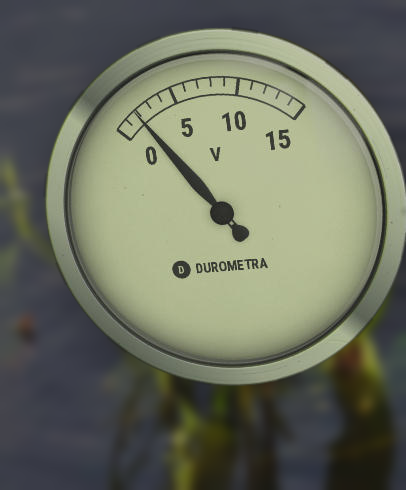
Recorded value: {"value": 2, "unit": "V"}
